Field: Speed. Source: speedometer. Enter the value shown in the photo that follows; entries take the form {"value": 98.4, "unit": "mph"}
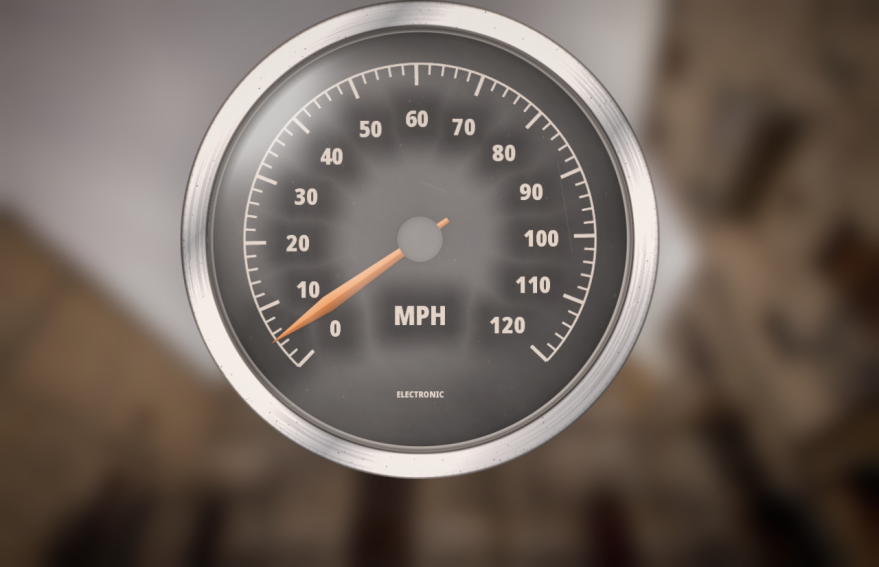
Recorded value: {"value": 5, "unit": "mph"}
